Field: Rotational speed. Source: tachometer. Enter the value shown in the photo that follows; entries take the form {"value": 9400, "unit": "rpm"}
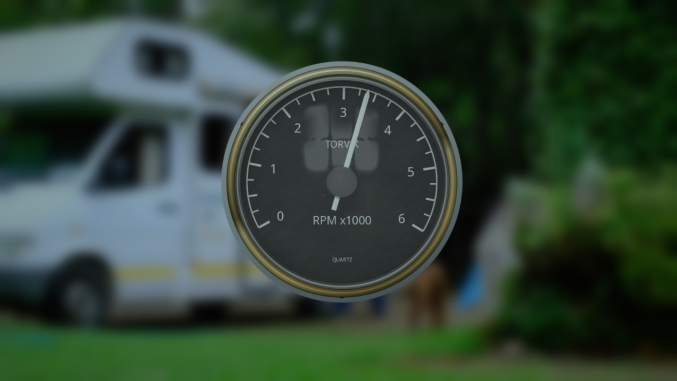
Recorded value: {"value": 3375, "unit": "rpm"}
